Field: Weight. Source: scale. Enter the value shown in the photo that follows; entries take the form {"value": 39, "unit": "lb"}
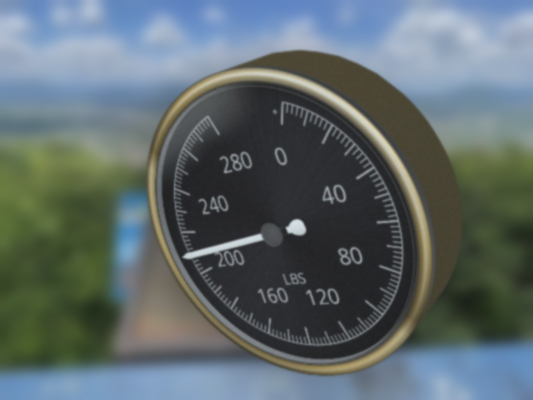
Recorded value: {"value": 210, "unit": "lb"}
